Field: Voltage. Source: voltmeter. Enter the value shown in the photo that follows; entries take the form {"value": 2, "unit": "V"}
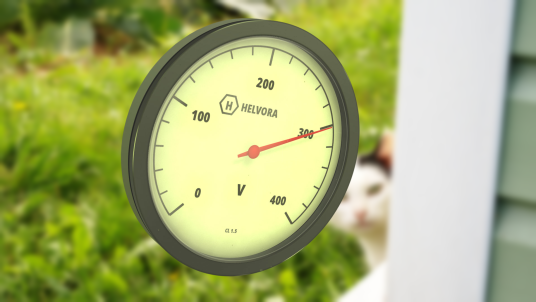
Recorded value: {"value": 300, "unit": "V"}
